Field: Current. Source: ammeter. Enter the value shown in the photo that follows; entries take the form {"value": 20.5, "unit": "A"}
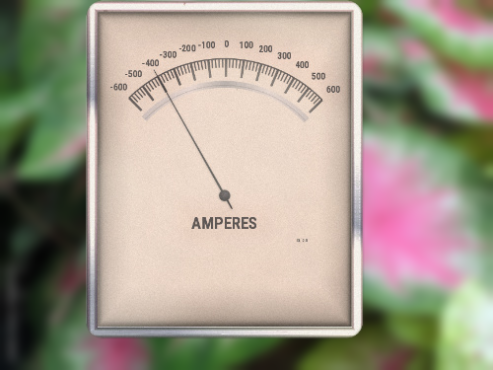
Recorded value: {"value": -400, "unit": "A"}
